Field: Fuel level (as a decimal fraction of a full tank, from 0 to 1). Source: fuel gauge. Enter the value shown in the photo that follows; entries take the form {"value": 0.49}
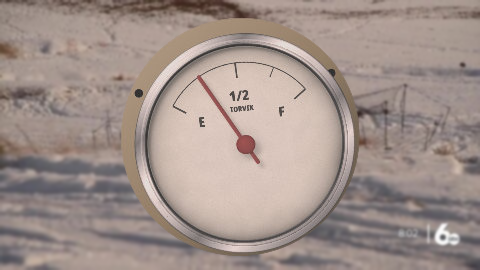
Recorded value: {"value": 0.25}
